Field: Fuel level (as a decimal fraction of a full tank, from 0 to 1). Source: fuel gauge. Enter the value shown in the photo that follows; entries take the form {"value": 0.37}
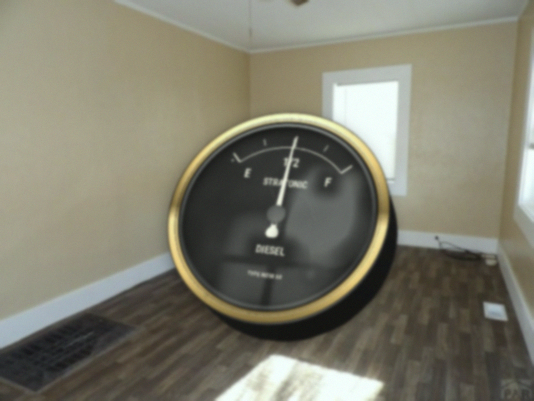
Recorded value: {"value": 0.5}
